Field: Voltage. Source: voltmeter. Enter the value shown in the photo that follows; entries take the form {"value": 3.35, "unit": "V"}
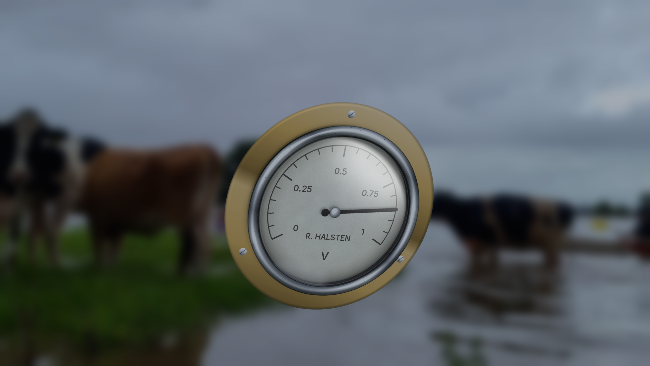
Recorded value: {"value": 0.85, "unit": "V"}
